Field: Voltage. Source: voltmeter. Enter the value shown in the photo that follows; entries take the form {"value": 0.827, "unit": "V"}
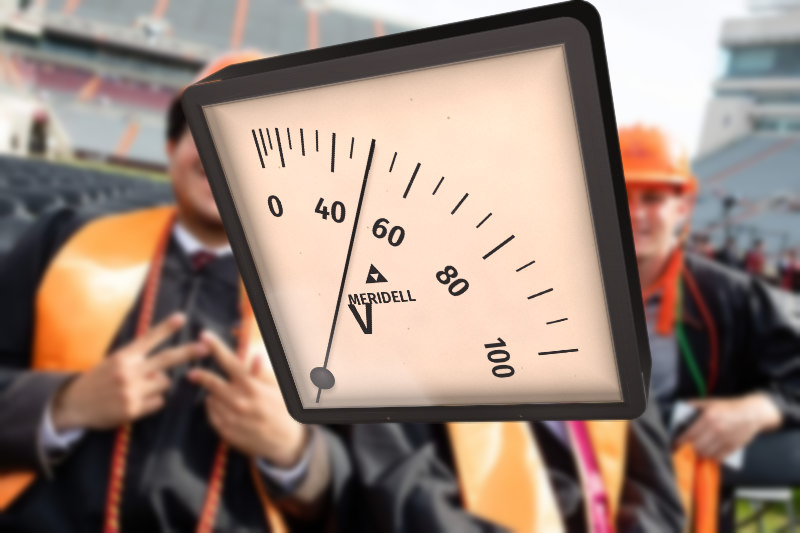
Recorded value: {"value": 50, "unit": "V"}
